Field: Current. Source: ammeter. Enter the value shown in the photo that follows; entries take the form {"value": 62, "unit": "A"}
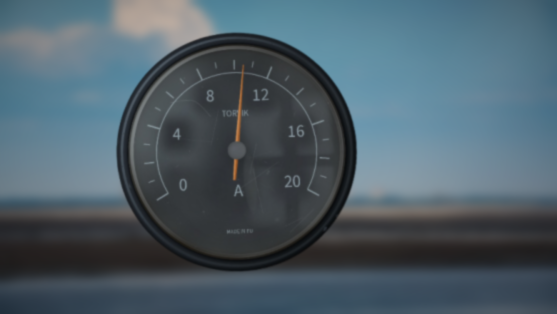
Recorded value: {"value": 10.5, "unit": "A"}
